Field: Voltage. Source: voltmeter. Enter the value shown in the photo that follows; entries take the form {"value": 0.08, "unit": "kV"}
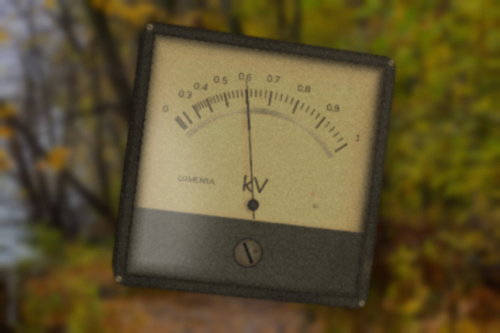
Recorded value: {"value": 0.6, "unit": "kV"}
